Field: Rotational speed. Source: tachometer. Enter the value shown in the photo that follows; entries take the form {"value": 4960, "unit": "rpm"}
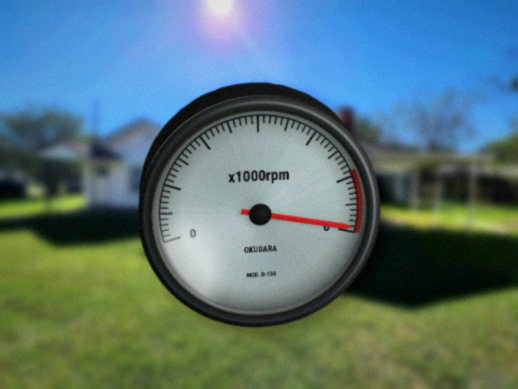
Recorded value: {"value": 5900, "unit": "rpm"}
